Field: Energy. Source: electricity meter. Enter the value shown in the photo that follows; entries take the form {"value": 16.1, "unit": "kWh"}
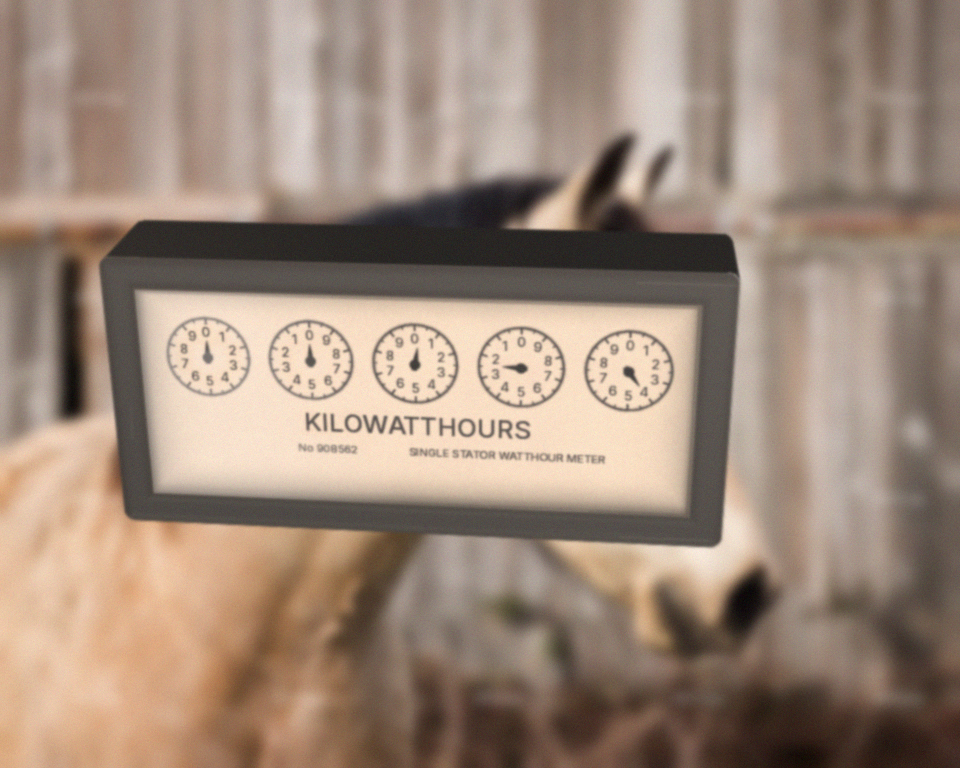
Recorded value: {"value": 24, "unit": "kWh"}
